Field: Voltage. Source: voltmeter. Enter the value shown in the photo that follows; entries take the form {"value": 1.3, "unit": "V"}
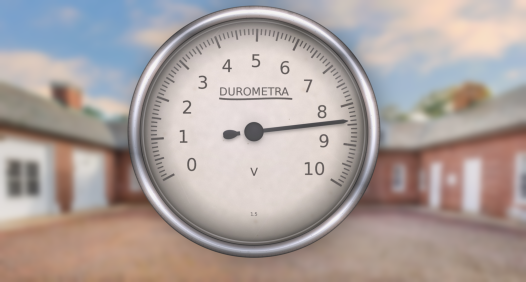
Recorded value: {"value": 8.4, "unit": "V"}
